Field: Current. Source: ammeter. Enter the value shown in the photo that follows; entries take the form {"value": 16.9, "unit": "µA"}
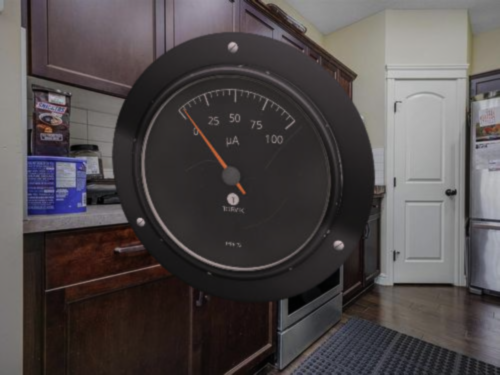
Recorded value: {"value": 5, "unit": "µA"}
